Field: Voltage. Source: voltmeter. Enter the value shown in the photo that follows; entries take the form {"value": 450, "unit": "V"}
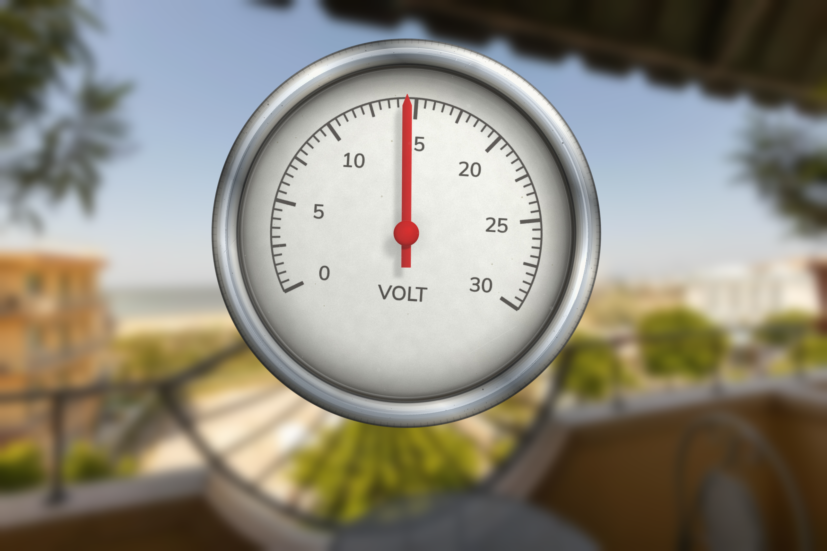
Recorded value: {"value": 14.5, "unit": "V"}
